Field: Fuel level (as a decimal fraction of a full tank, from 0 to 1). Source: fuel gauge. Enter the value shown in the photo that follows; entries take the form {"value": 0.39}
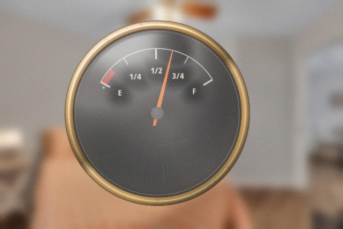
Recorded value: {"value": 0.625}
